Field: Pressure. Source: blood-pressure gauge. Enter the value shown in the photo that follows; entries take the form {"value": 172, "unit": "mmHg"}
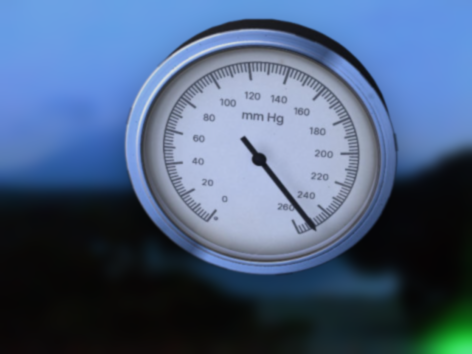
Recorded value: {"value": 250, "unit": "mmHg"}
